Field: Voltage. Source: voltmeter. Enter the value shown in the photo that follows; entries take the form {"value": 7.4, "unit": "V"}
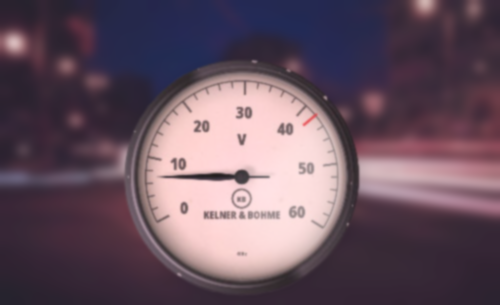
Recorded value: {"value": 7, "unit": "V"}
